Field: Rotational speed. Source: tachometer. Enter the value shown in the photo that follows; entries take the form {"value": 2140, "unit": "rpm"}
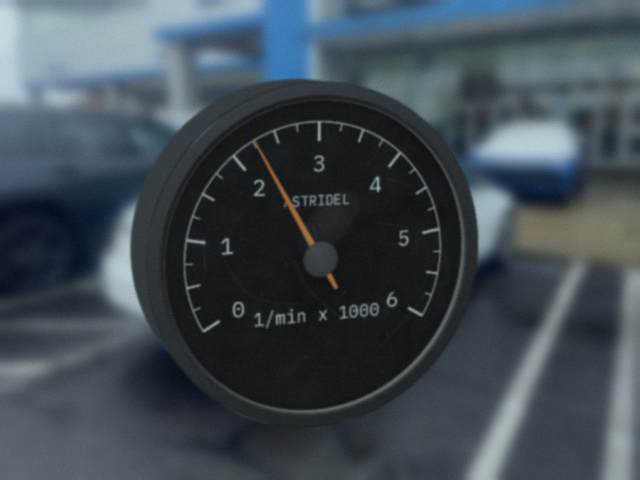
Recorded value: {"value": 2250, "unit": "rpm"}
